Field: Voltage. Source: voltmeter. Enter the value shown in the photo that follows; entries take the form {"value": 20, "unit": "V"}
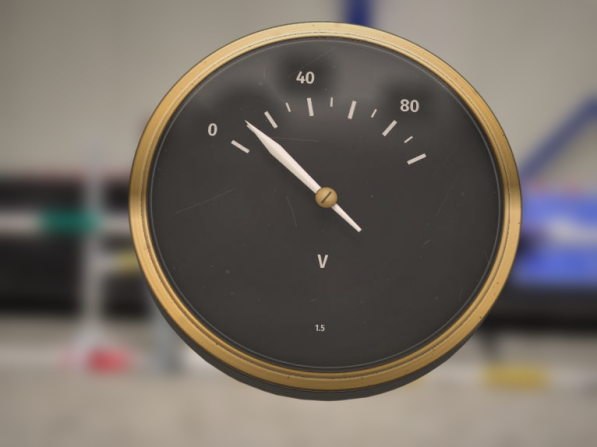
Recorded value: {"value": 10, "unit": "V"}
